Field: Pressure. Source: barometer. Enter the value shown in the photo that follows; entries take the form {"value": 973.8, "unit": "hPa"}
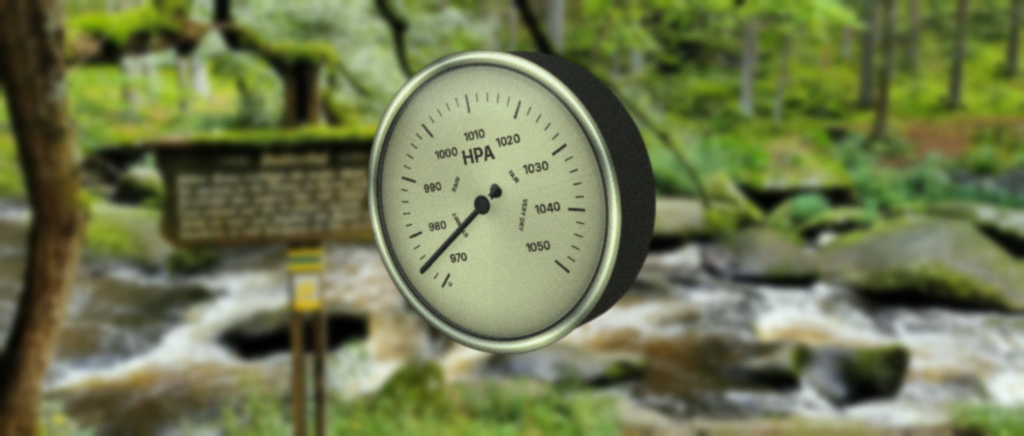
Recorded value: {"value": 974, "unit": "hPa"}
